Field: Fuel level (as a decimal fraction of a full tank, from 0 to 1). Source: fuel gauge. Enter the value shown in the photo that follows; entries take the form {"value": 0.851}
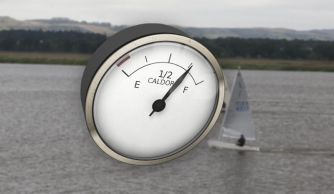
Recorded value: {"value": 0.75}
